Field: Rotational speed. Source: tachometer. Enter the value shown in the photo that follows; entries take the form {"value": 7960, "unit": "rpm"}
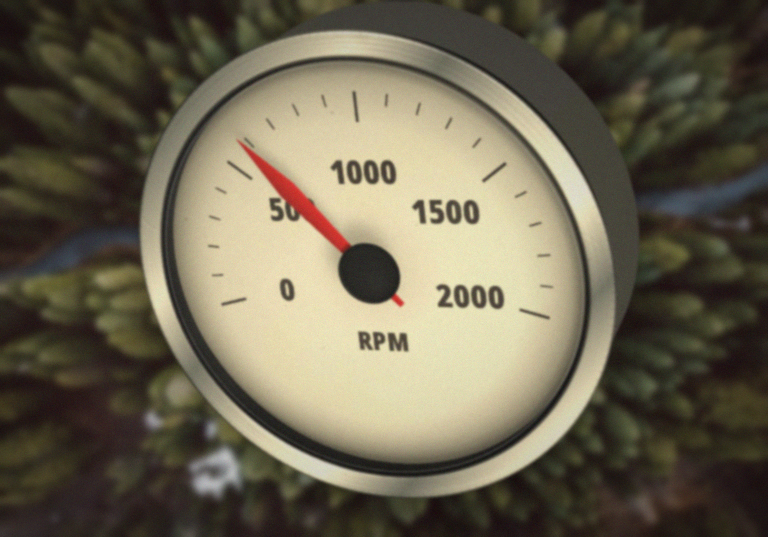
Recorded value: {"value": 600, "unit": "rpm"}
